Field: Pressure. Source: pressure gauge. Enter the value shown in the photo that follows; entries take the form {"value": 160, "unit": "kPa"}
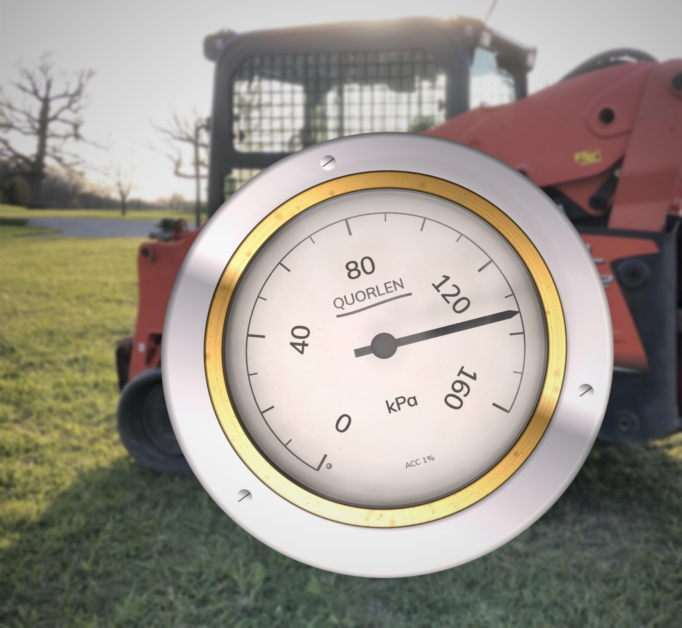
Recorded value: {"value": 135, "unit": "kPa"}
